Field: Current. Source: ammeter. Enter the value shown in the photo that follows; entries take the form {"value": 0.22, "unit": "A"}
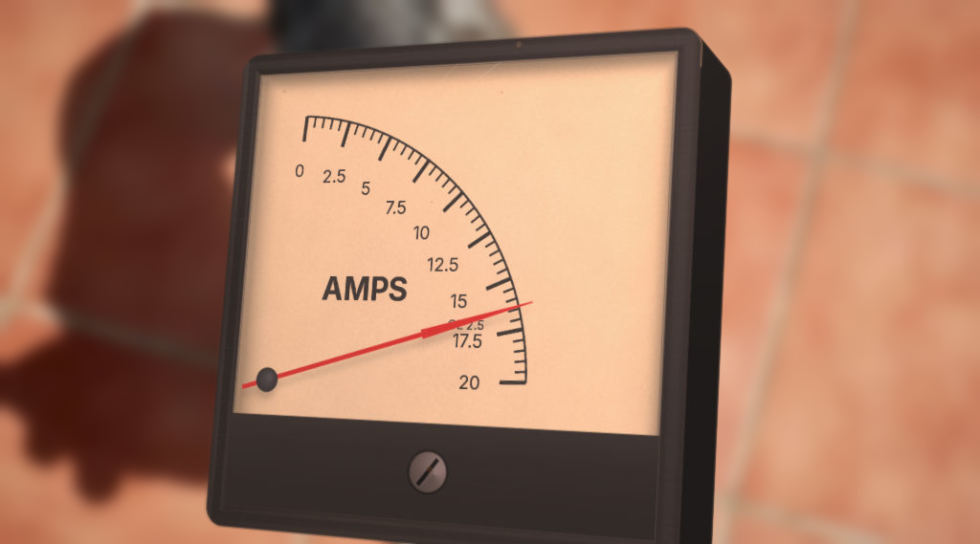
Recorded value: {"value": 16.5, "unit": "A"}
